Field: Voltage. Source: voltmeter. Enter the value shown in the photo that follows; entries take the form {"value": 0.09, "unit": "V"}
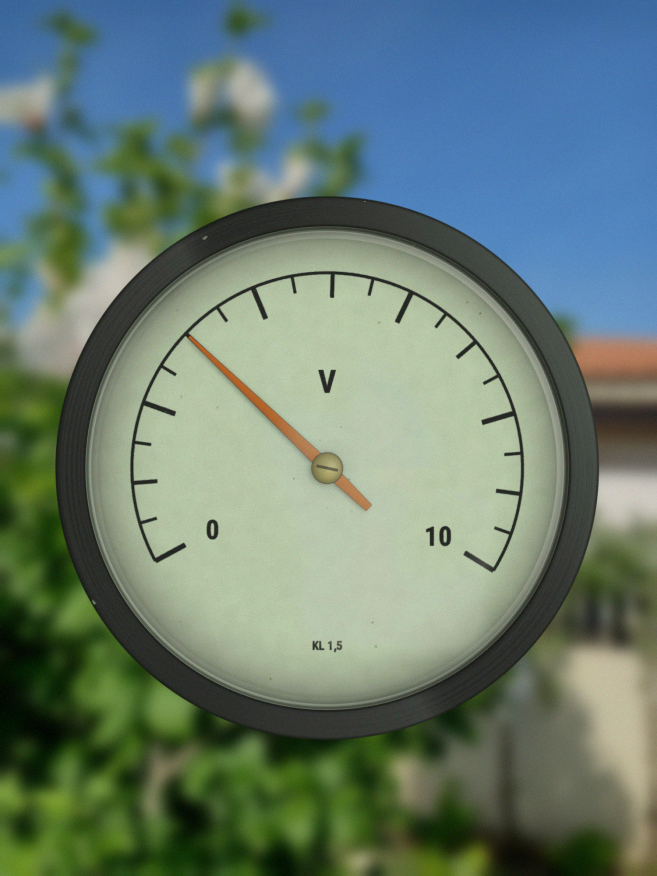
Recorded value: {"value": 3, "unit": "V"}
